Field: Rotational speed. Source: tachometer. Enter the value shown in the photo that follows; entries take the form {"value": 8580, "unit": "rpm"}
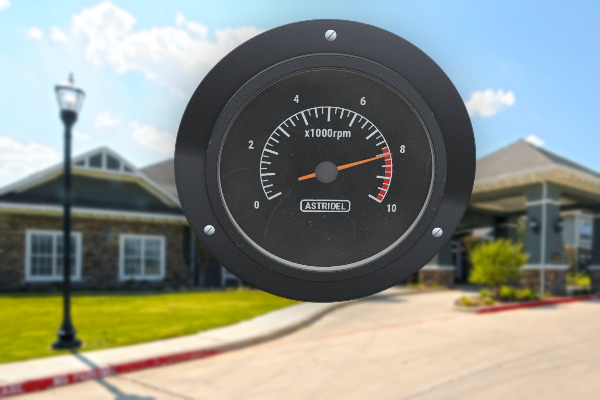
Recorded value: {"value": 8000, "unit": "rpm"}
